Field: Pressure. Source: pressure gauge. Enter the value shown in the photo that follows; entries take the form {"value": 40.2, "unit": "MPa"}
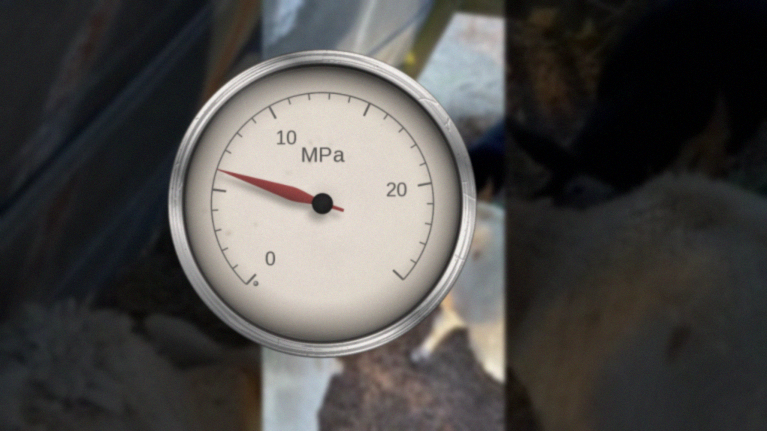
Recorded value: {"value": 6, "unit": "MPa"}
